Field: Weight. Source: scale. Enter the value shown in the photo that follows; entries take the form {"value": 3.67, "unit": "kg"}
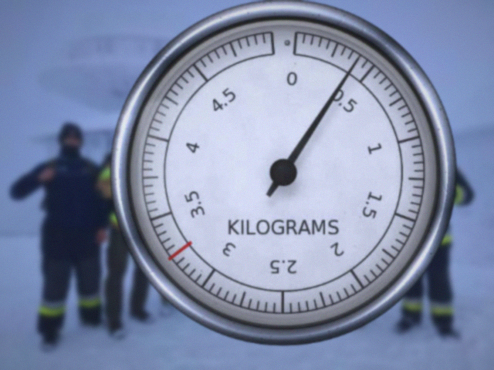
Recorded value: {"value": 0.4, "unit": "kg"}
